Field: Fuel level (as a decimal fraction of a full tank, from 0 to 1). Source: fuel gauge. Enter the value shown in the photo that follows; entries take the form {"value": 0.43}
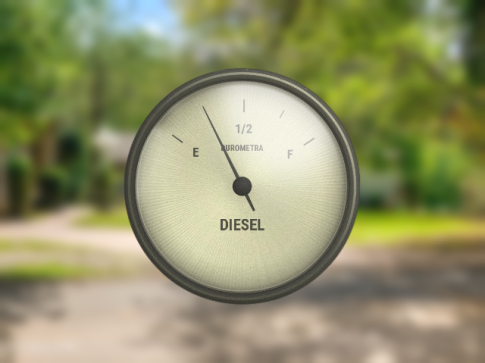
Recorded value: {"value": 0.25}
